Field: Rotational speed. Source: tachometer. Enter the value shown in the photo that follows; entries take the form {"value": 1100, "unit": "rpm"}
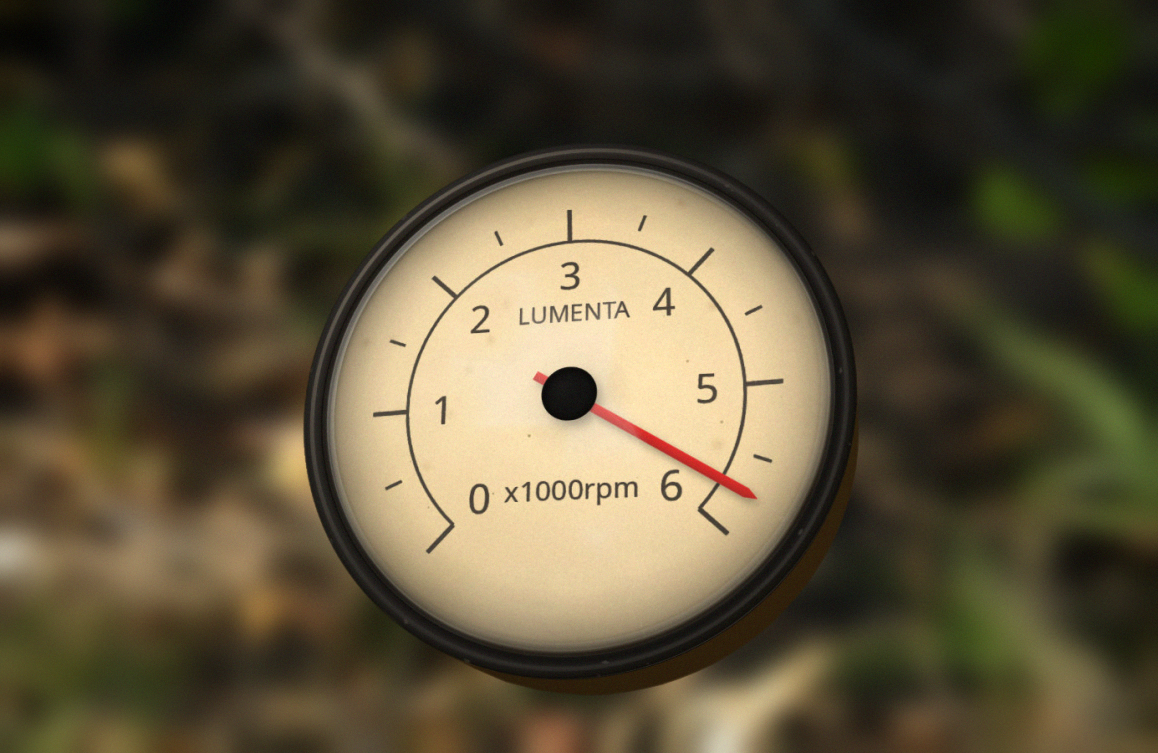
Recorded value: {"value": 5750, "unit": "rpm"}
